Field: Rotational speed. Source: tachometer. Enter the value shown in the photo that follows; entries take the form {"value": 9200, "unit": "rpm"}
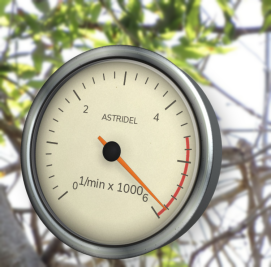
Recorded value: {"value": 5800, "unit": "rpm"}
